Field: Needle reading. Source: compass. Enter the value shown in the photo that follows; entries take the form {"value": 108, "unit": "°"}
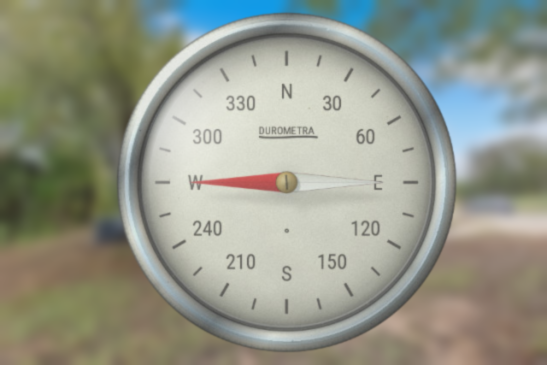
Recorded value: {"value": 270, "unit": "°"}
